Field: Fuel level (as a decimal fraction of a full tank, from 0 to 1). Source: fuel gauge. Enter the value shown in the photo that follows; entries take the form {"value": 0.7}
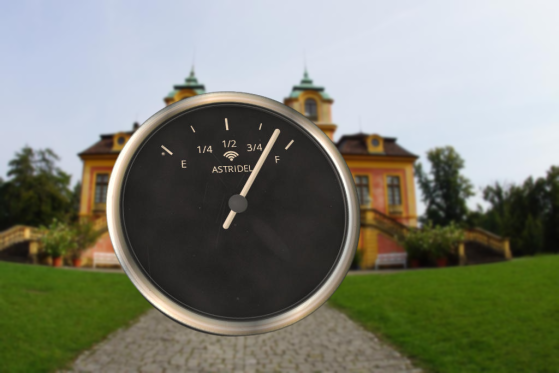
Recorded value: {"value": 0.875}
